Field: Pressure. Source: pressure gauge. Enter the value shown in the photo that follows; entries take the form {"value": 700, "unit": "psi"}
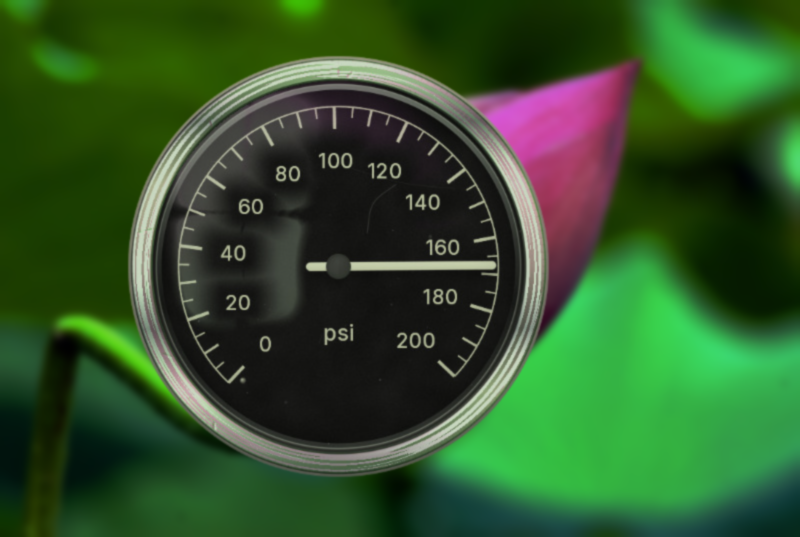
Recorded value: {"value": 167.5, "unit": "psi"}
